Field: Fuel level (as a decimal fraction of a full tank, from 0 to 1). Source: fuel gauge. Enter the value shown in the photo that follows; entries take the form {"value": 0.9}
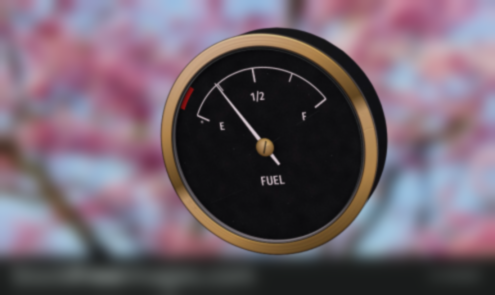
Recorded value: {"value": 0.25}
